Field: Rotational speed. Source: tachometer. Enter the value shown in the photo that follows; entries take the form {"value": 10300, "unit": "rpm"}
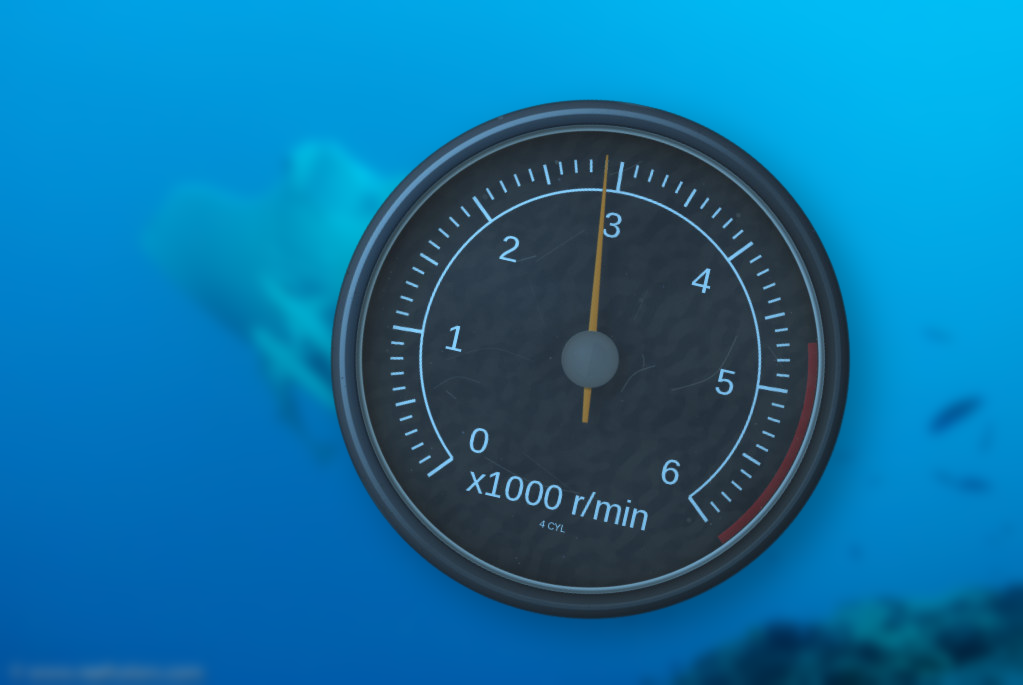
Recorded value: {"value": 2900, "unit": "rpm"}
